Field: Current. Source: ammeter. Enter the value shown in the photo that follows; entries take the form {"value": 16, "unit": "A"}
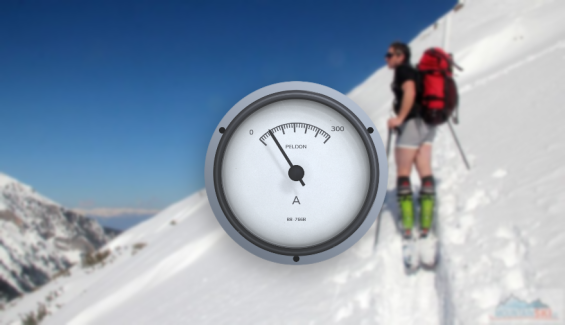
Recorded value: {"value": 50, "unit": "A"}
